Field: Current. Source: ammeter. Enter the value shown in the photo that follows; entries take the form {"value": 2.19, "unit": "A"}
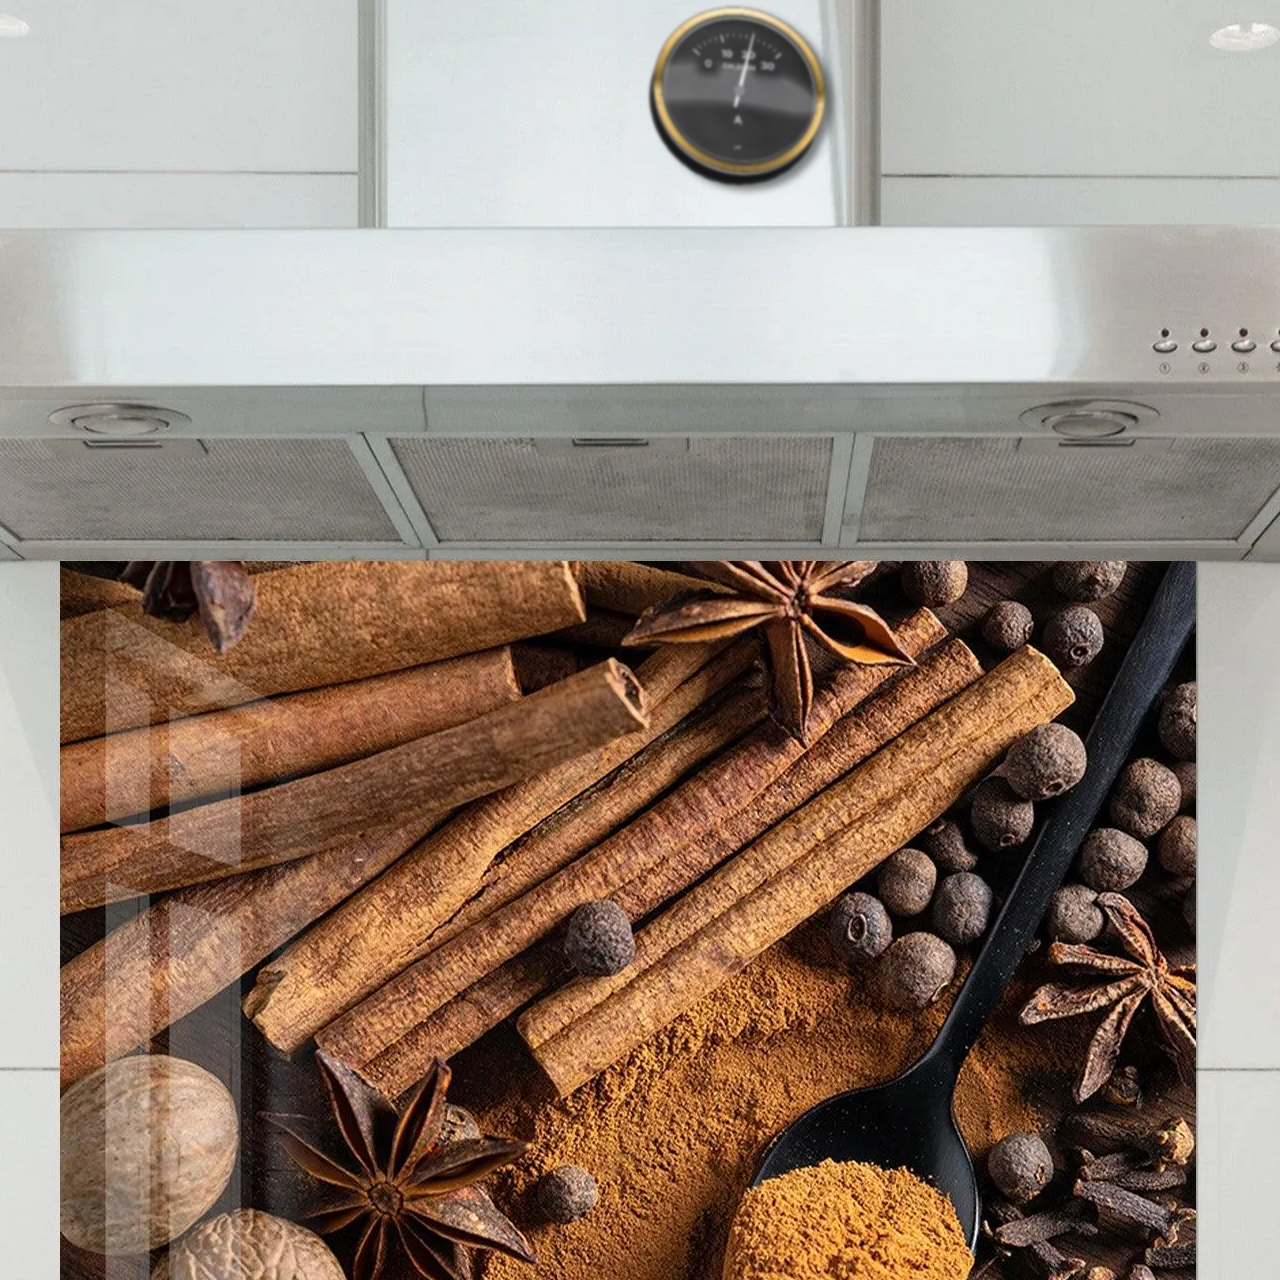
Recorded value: {"value": 20, "unit": "A"}
